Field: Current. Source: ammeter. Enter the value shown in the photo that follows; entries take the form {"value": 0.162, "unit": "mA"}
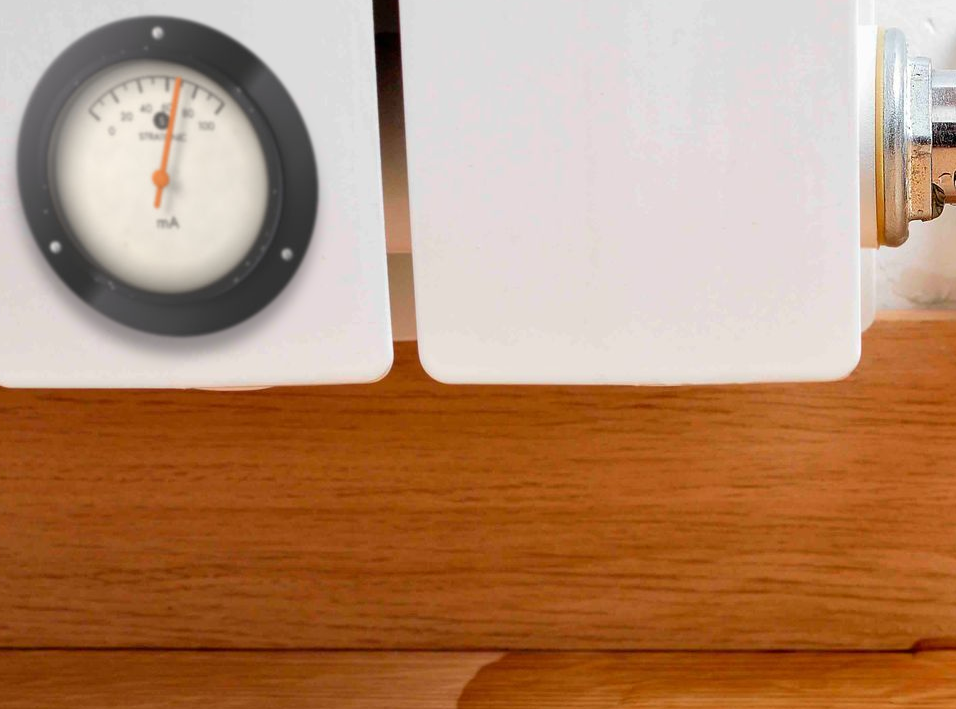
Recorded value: {"value": 70, "unit": "mA"}
